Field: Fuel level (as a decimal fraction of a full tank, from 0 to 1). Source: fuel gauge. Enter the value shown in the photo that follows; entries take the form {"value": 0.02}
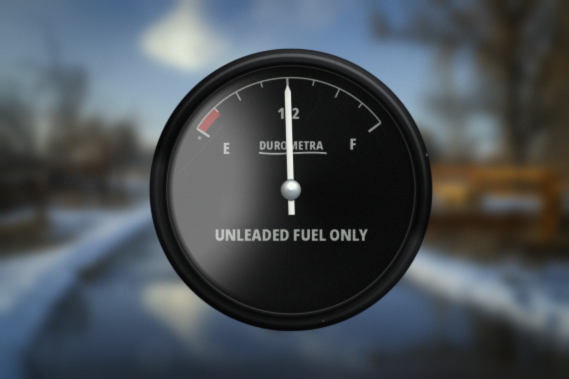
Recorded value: {"value": 0.5}
